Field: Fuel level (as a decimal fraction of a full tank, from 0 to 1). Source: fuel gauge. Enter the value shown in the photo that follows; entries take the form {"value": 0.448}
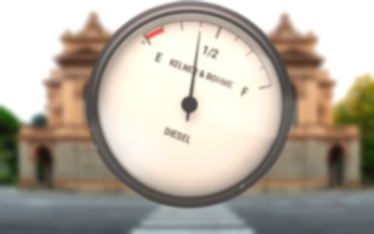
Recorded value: {"value": 0.375}
